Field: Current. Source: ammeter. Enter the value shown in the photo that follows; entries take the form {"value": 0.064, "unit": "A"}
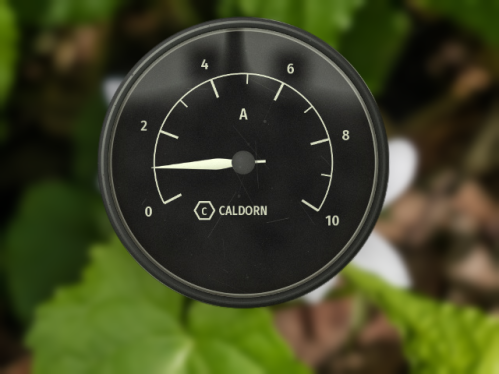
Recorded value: {"value": 1, "unit": "A"}
